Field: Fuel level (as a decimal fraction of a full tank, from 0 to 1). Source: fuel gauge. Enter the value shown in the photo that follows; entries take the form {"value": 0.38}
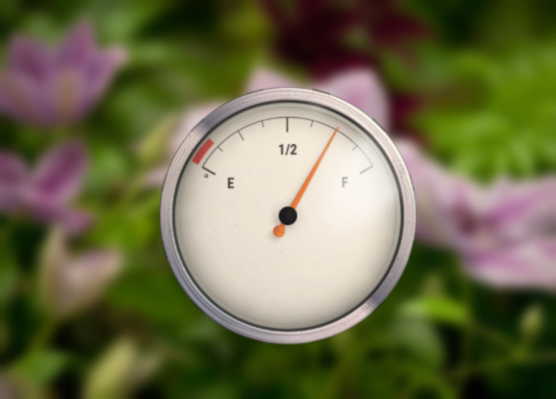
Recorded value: {"value": 0.75}
